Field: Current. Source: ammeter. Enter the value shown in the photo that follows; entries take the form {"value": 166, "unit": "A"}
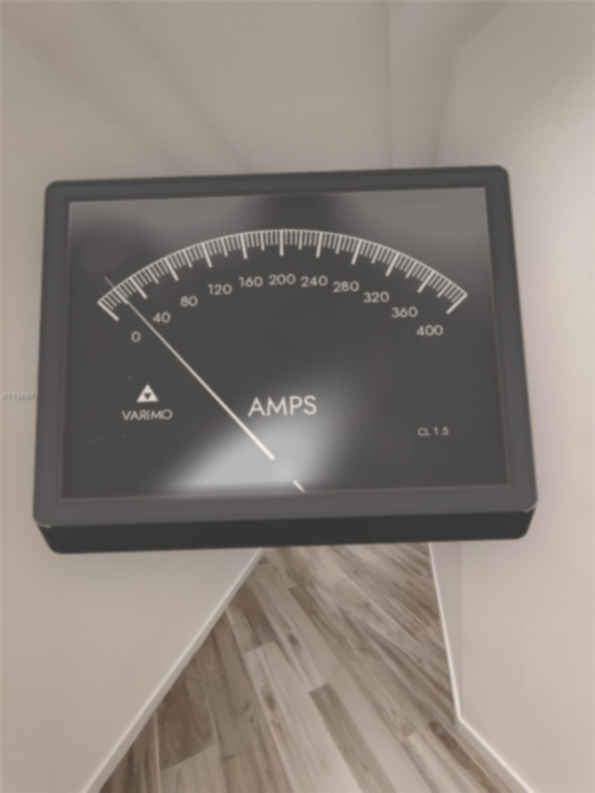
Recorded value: {"value": 20, "unit": "A"}
